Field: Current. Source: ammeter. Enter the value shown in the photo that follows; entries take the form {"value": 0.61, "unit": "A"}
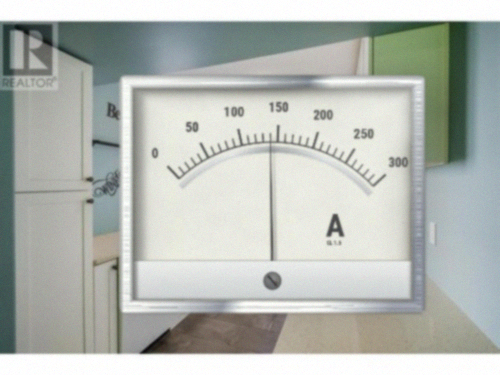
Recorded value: {"value": 140, "unit": "A"}
